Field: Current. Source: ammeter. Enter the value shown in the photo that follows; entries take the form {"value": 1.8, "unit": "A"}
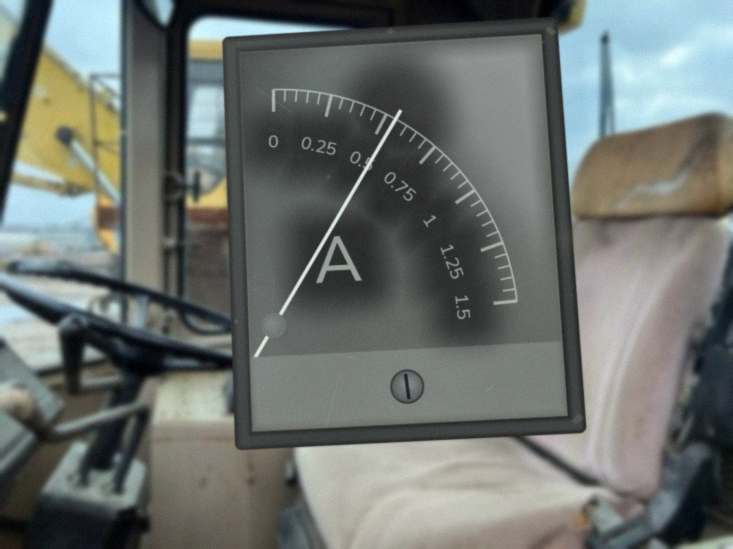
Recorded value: {"value": 0.55, "unit": "A"}
